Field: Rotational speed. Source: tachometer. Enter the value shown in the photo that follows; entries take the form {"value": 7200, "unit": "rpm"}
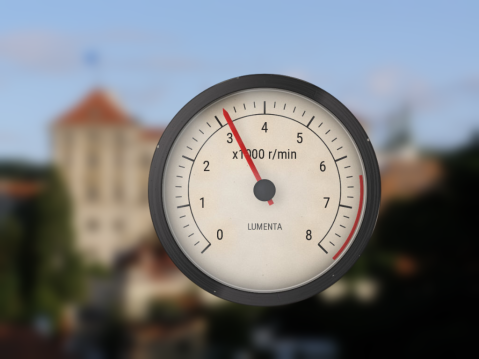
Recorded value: {"value": 3200, "unit": "rpm"}
